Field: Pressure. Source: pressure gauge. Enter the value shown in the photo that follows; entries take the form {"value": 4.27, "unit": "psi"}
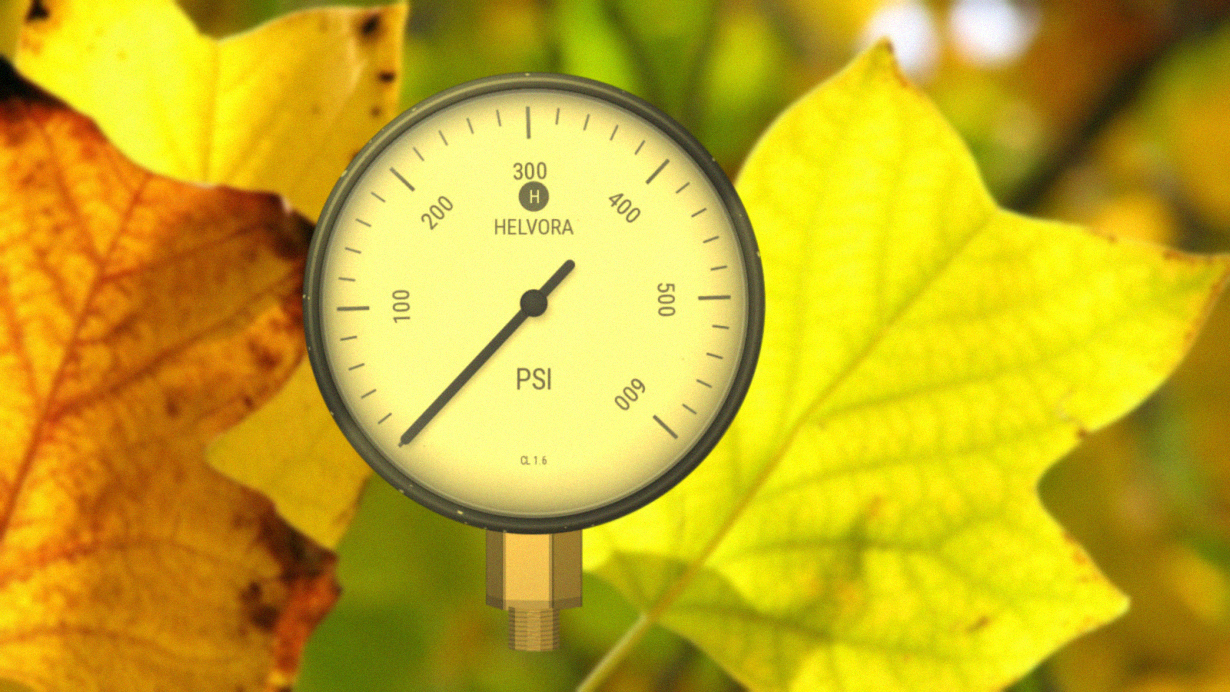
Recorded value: {"value": 0, "unit": "psi"}
